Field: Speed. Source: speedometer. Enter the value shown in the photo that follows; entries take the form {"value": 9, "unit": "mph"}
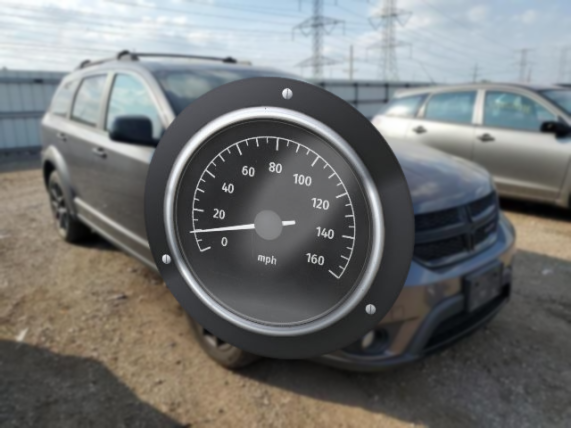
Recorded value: {"value": 10, "unit": "mph"}
